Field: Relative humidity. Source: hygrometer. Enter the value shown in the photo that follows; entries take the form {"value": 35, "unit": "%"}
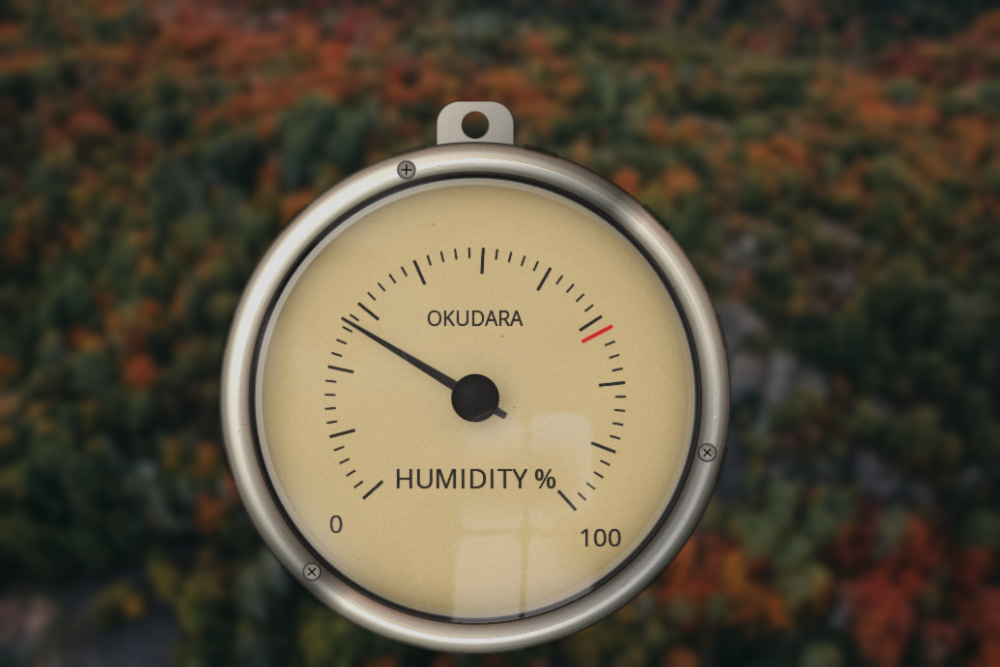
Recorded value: {"value": 27, "unit": "%"}
